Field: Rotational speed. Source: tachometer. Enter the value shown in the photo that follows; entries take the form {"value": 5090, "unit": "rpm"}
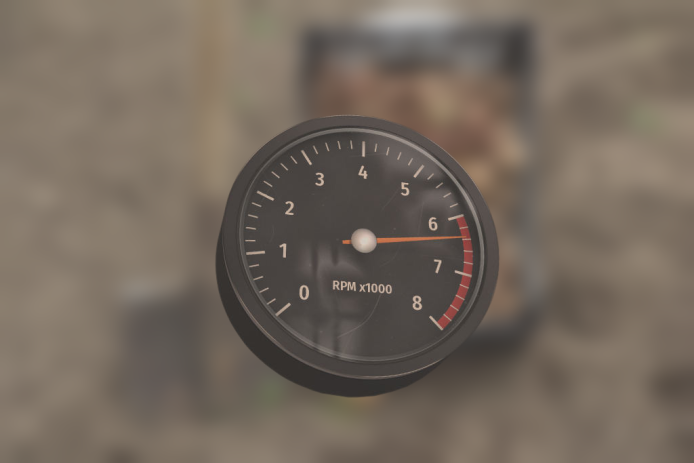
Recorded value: {"value": 6400, "unit": "rpm"}
